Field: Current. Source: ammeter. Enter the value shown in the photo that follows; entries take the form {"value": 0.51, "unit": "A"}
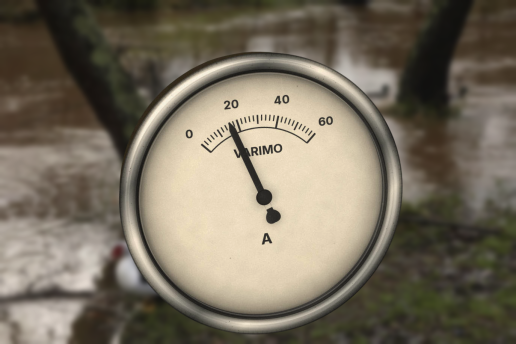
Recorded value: {"value": 16, "unit": "A"}
